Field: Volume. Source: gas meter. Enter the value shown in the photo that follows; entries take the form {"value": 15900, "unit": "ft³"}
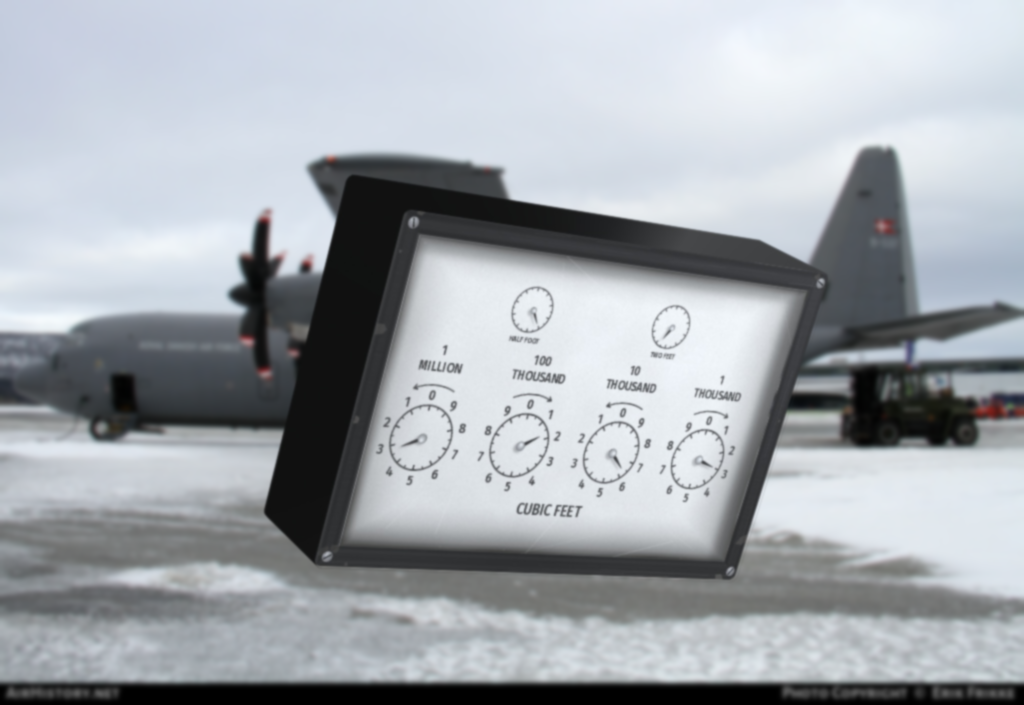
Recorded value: {"value": 316300, "unit": "ft³"}
